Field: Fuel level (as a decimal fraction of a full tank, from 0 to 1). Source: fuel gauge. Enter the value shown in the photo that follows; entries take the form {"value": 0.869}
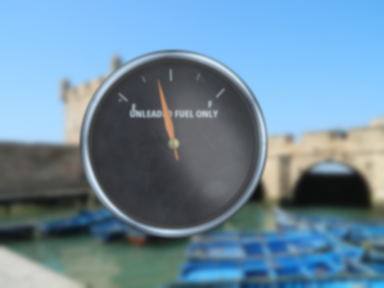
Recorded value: {"value": 0.375}
